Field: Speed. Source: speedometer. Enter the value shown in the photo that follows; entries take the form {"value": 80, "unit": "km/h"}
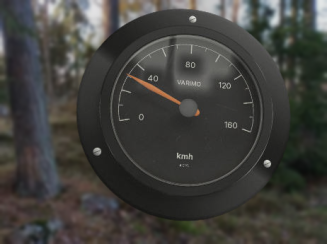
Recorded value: {"value": 30, "unit": "km/h"}
